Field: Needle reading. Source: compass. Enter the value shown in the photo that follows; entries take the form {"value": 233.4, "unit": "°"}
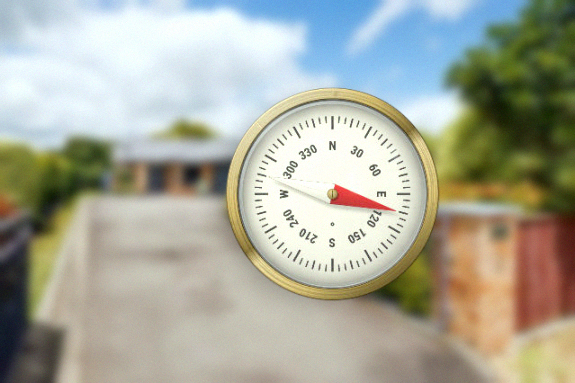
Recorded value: {"value": 105, "unit": "°"}
